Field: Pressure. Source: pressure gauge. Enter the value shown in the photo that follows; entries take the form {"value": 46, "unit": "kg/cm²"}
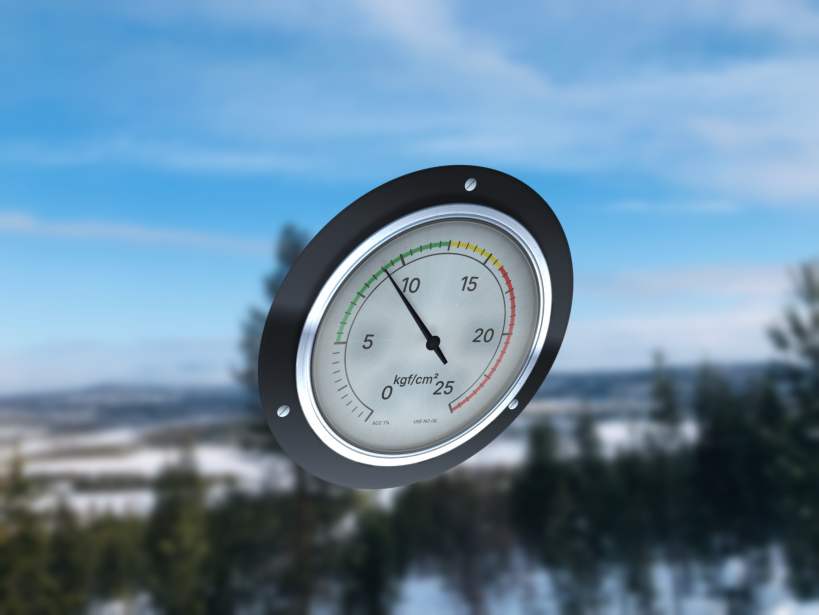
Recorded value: {"value": 9, "unit": "kg/cm²"}
